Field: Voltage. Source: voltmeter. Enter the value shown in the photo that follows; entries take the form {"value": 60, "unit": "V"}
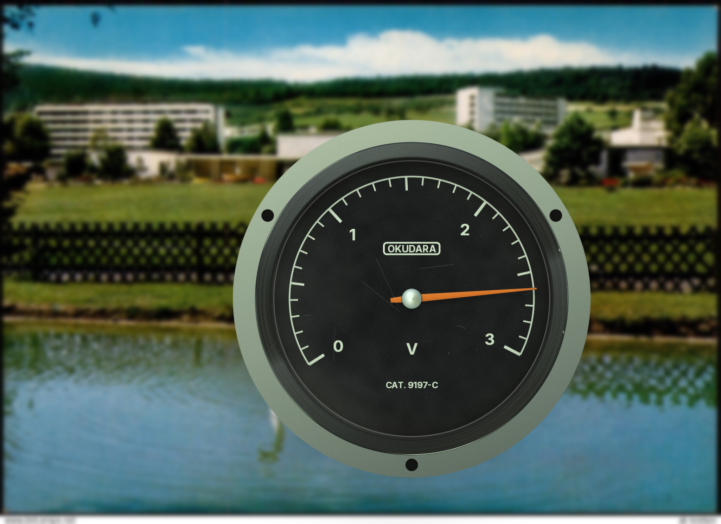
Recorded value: {"value": 2.6, "unit": "V"}
